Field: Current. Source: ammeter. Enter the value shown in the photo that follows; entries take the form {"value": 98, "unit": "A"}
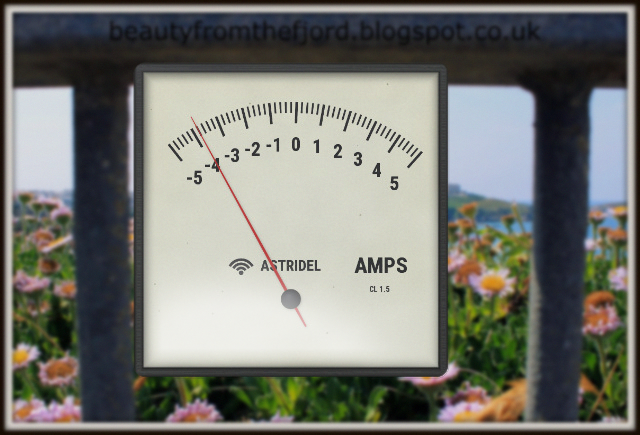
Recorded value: {"value": -3.8, "unit": "A"}
